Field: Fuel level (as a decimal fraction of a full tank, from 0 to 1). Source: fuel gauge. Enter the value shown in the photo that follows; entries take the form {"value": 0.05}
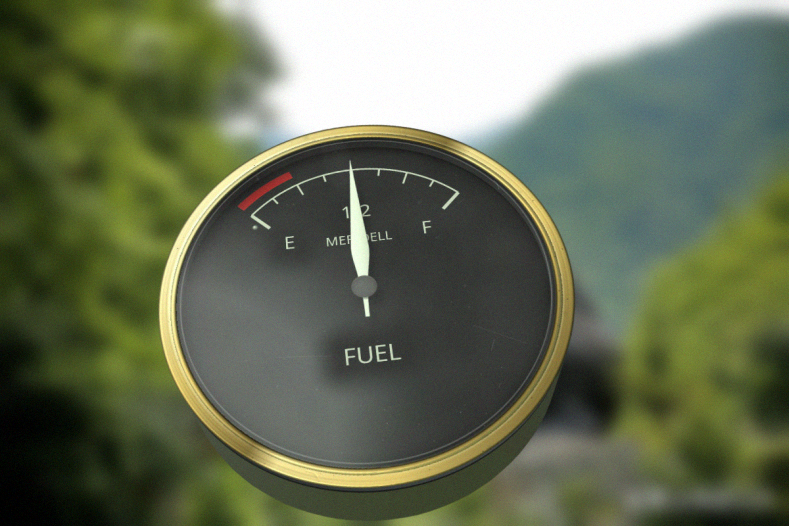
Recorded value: {"value": 0.5}
